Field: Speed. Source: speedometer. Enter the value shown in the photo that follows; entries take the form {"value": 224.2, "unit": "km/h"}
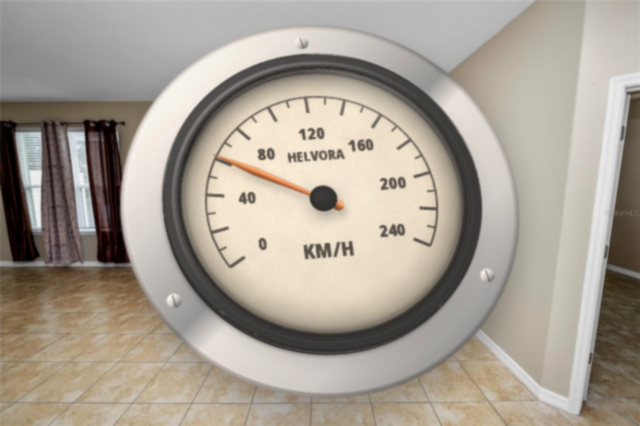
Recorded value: {"value": 60, "unit": "km/h"}
